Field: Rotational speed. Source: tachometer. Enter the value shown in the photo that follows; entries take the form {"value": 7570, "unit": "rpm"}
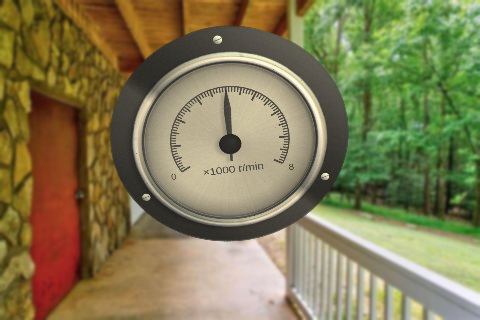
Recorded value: {"value": 4000, "unit": "rpm"}
